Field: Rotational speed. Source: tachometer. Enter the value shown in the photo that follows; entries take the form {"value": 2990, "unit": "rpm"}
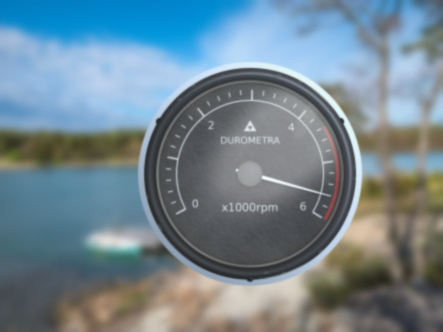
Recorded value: {"value": 5600, "unit": "rpm"}
